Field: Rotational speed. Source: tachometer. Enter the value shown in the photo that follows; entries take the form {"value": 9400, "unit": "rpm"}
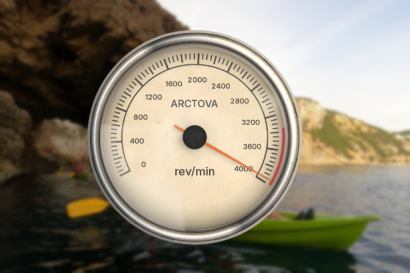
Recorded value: {"value": 3950, "unit": "rpm"}
